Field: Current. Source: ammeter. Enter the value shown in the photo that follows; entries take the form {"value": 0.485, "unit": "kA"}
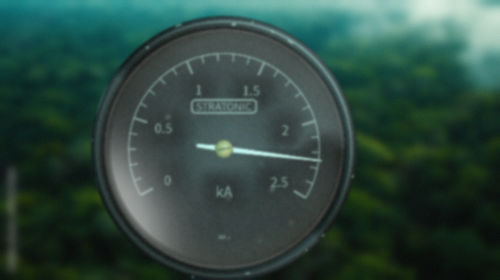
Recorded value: {"value": 2.25, "unit": "kA"}
